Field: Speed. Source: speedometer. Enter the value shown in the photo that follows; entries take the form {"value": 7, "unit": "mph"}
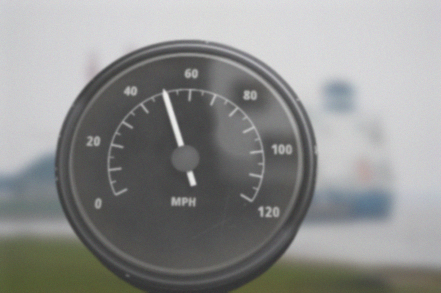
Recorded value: {"value": 50, "unit": "mph"}
